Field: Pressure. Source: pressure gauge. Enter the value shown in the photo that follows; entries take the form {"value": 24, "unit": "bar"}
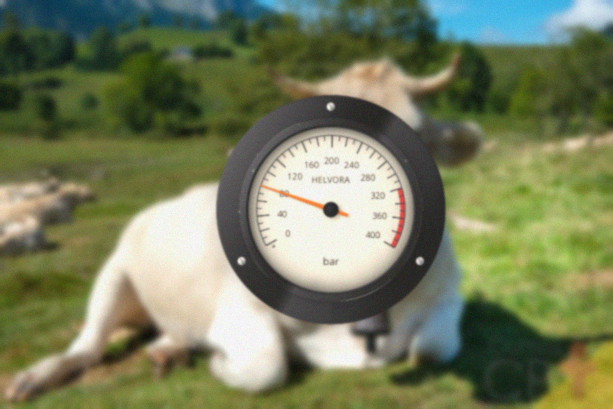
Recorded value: {"value": 80, "unit": "bar"}
